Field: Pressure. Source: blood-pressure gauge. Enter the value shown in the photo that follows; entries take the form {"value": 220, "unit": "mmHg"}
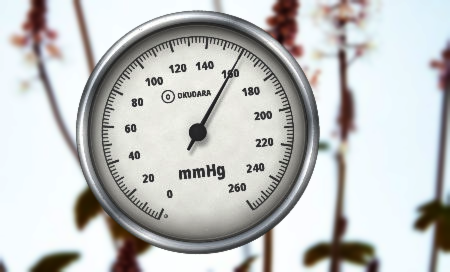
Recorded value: {"value": 160, "unit": "mmHg"}
